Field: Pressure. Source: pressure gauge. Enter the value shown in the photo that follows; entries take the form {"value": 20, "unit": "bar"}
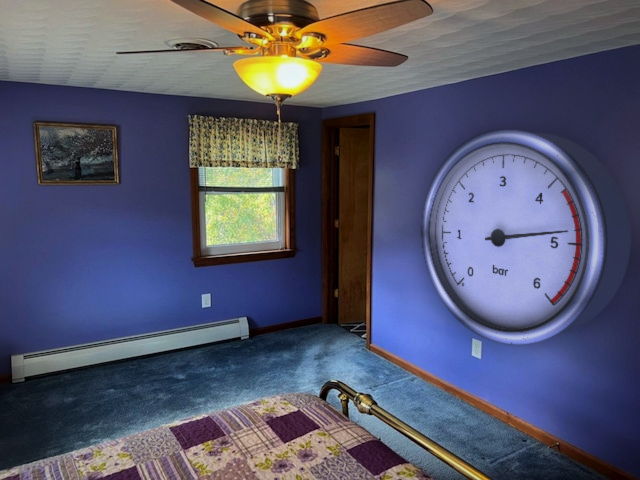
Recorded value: {"value": 4.8, "unit": "bar"}
